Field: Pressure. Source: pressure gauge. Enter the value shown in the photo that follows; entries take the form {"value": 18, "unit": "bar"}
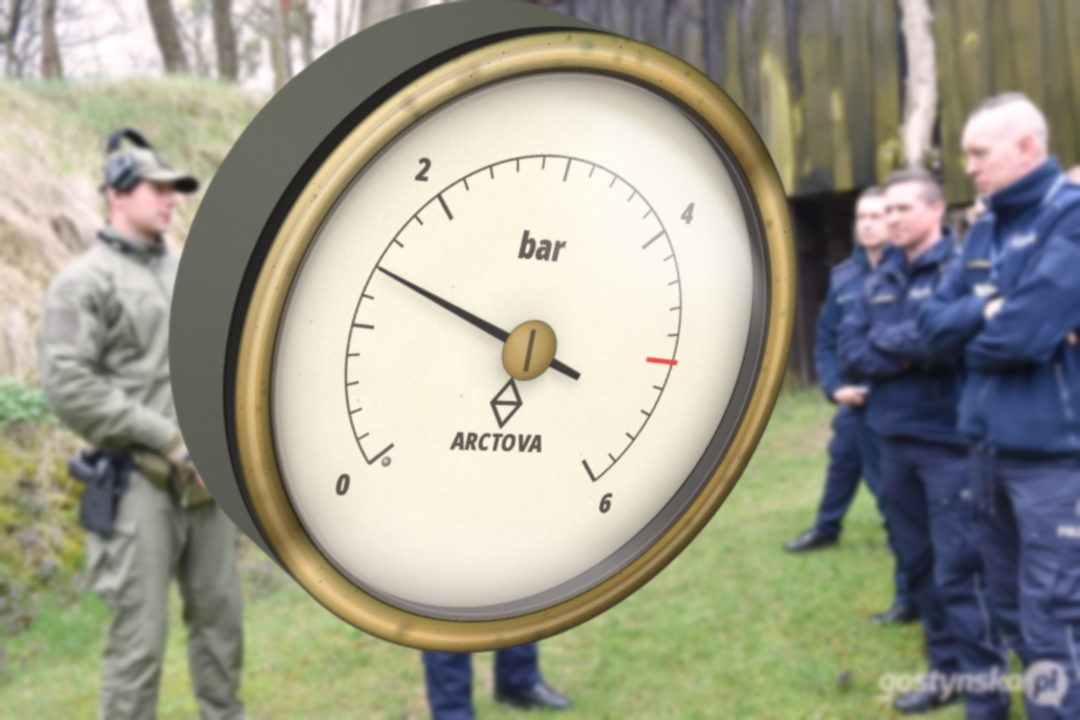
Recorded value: {"value": 1.4, "unit": "bar"}
